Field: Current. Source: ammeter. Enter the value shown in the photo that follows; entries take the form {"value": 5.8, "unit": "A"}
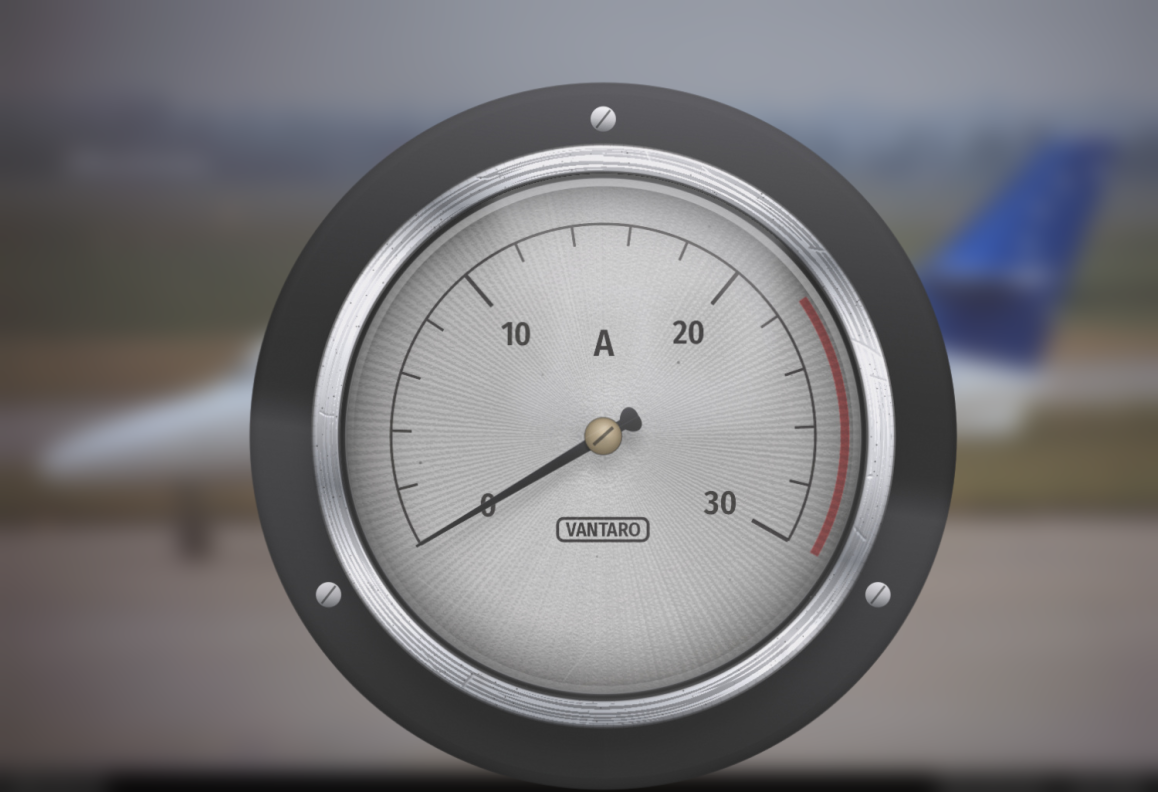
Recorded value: {"value": 0, "unit": "A"}
